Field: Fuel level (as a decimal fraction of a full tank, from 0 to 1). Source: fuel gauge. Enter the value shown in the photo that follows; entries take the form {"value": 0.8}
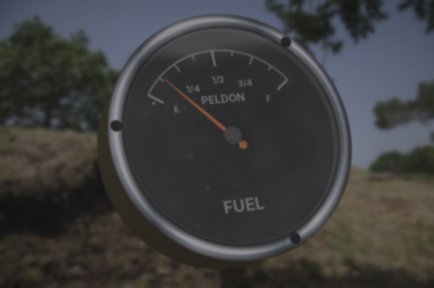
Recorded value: {"value": 0.125}
